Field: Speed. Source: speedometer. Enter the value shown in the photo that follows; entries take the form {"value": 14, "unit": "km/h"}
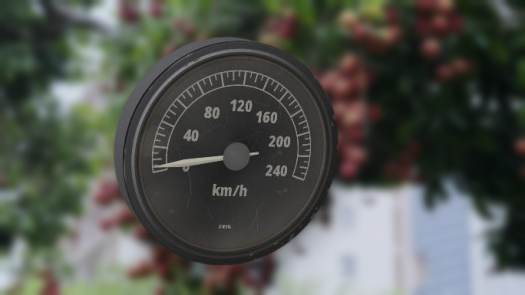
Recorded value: {"value": 5, "unit": "km/h"}
